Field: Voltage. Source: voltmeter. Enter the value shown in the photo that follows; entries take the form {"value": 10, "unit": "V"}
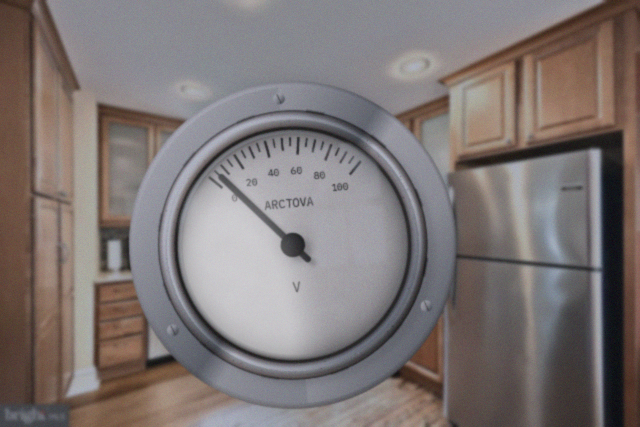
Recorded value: {"value": 5, "unit": "V"}
